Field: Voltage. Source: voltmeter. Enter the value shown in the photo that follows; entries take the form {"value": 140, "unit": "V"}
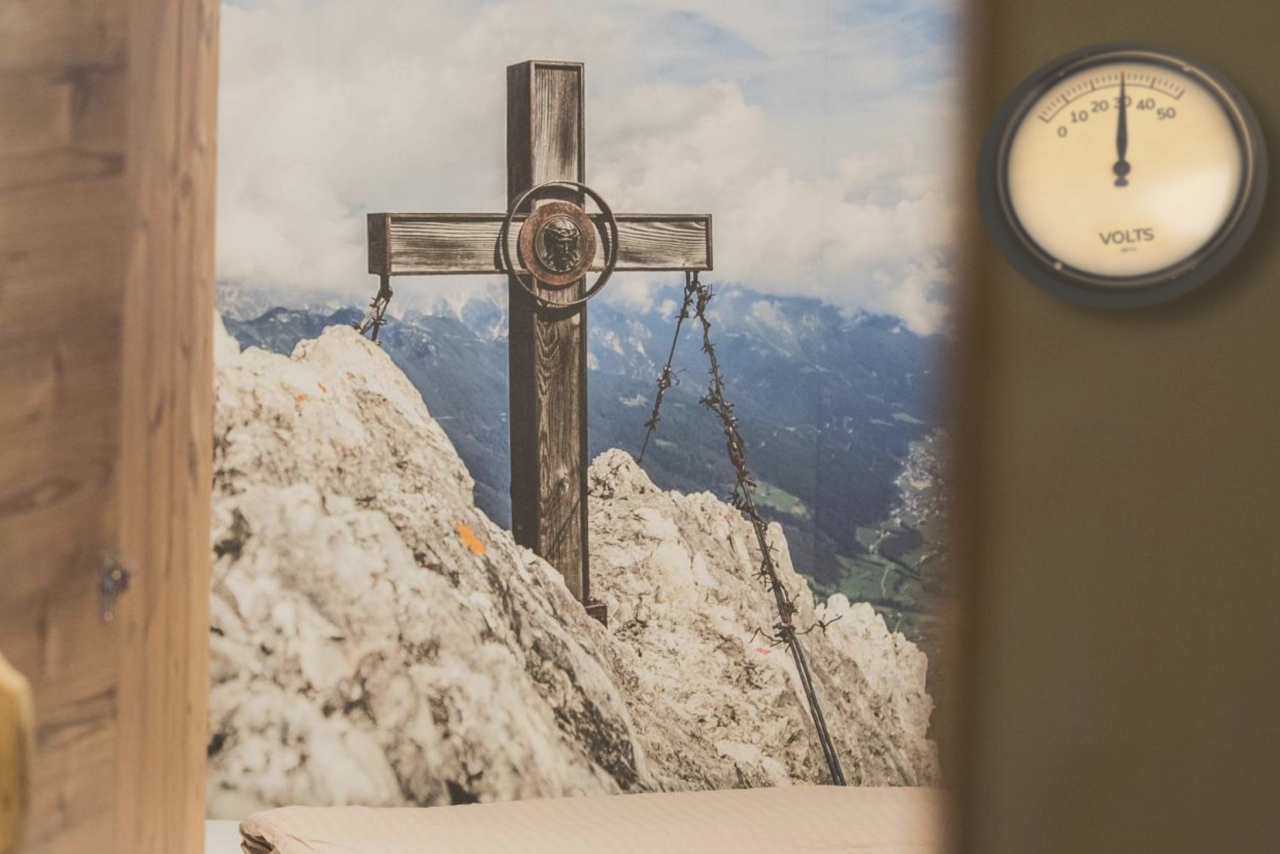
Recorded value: {"value": 30, "unit": "V"}
